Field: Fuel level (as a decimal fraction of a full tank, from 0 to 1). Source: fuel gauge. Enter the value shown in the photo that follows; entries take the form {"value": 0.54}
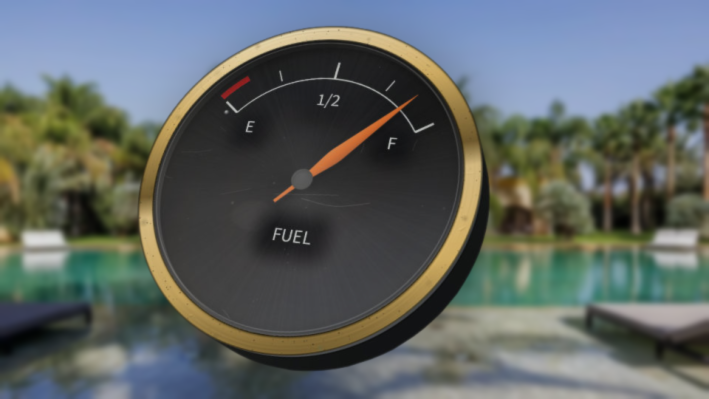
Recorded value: {"value": 0.875}
